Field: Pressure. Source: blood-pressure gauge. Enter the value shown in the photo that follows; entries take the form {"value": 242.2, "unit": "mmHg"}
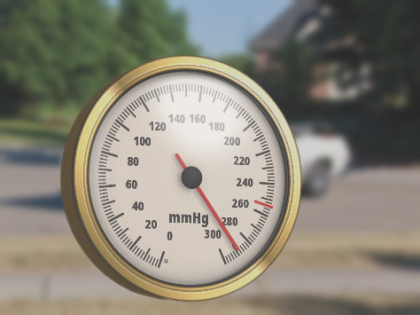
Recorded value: {"value": 290, "unit": "mmHg"}
